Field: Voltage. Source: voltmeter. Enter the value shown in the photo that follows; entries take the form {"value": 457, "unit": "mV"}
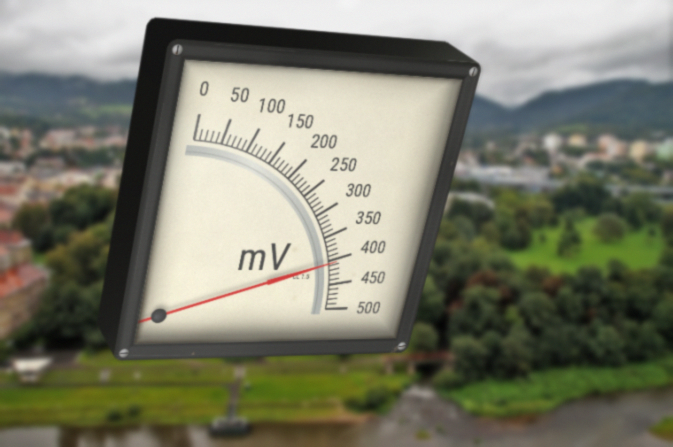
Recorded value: {"value": 400, "unit": "mV"}
